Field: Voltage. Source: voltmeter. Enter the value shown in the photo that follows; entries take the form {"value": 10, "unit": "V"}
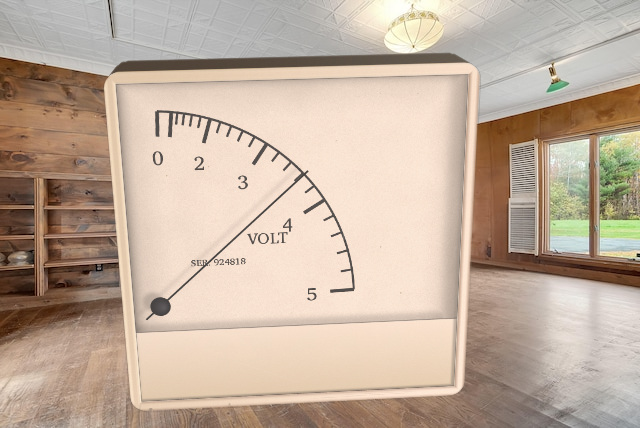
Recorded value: {"value": 3.6, "unit": "V"}
